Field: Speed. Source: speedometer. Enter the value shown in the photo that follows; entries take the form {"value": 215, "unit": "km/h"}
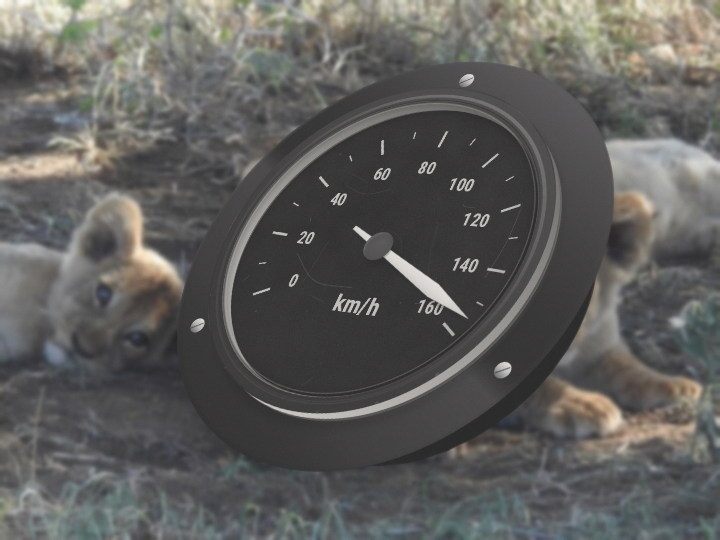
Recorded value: {"value": 155, "unit": "km/h"}
